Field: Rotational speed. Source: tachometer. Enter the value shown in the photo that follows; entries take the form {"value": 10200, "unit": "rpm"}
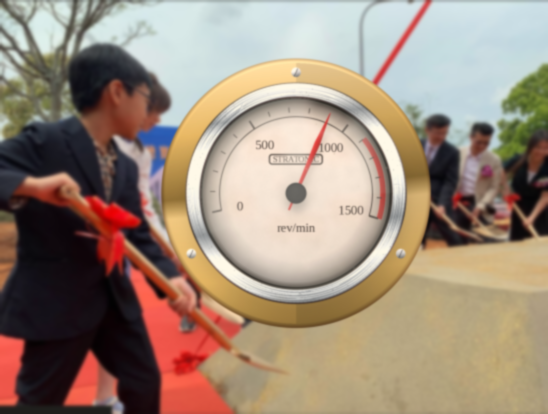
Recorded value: {"value": 900, "unit": "rpm"}
